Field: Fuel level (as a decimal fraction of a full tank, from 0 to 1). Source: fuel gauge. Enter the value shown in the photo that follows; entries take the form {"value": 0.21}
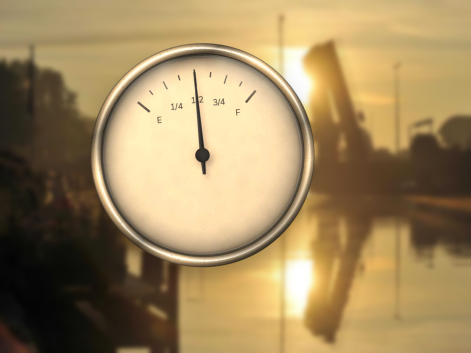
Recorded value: {"value": 0.5}
